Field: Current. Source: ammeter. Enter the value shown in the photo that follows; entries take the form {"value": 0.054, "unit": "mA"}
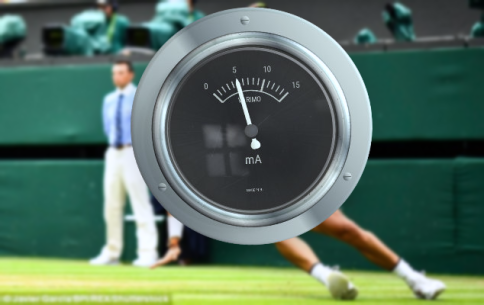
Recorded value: {"value": 5, "unit": "mA"}
